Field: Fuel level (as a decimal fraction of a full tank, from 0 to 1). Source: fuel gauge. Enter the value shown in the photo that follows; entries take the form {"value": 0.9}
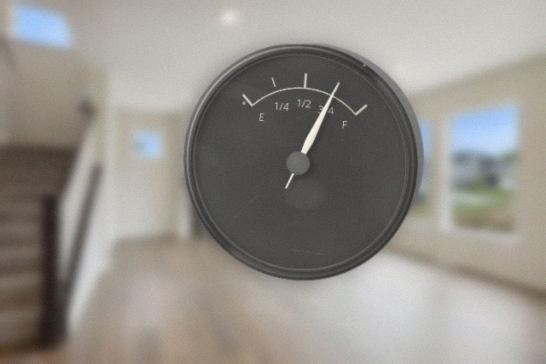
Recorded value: {"value": 0.75}
